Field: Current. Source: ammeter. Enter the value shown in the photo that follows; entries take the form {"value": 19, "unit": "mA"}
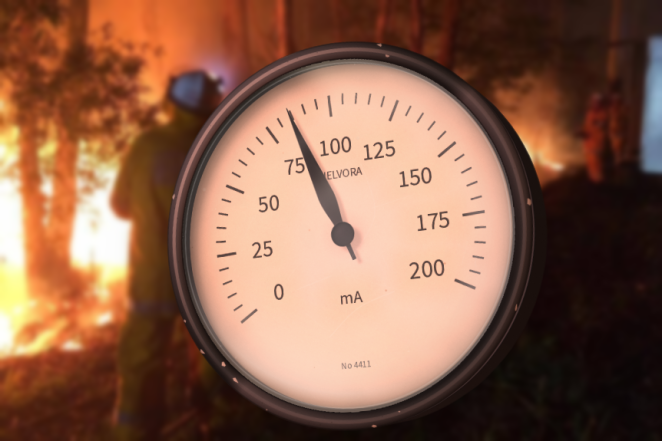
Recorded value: {"value": 85, "unit": "mA"}
